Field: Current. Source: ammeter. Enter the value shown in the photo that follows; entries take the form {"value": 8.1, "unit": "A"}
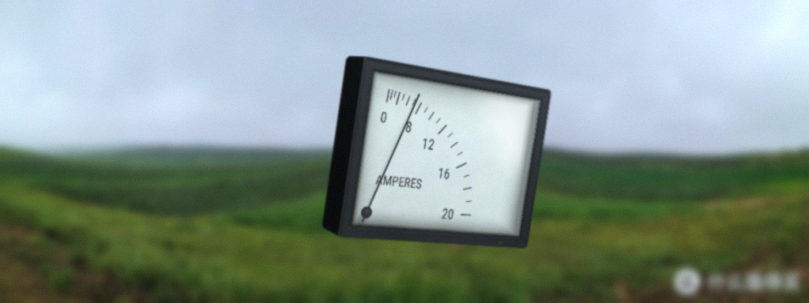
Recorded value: {"value": 7, "unit": "A"}
